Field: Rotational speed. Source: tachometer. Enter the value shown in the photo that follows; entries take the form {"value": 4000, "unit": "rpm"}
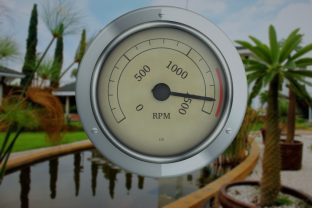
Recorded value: {"value": 1400, "unit": "rpm"}
